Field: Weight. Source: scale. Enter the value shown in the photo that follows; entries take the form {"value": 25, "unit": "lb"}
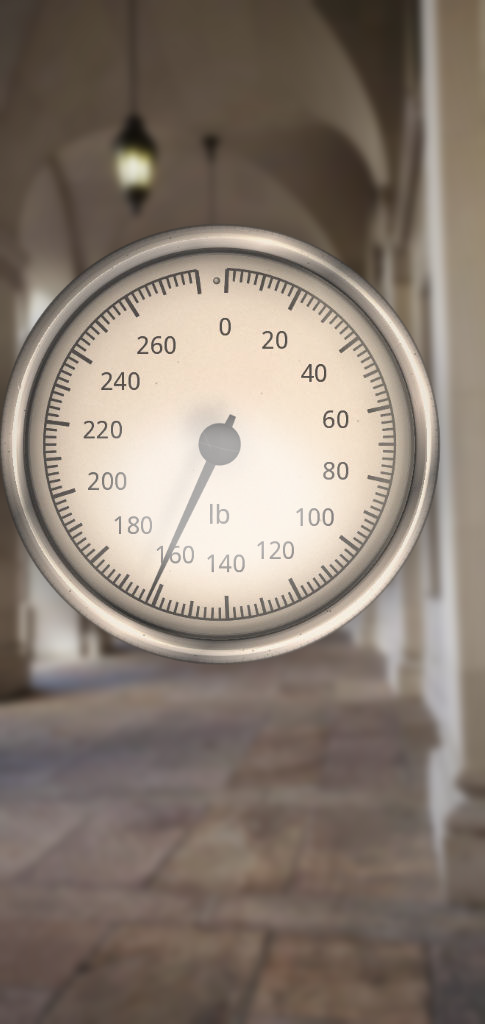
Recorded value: {"value": 162, "unit": "lb"}
